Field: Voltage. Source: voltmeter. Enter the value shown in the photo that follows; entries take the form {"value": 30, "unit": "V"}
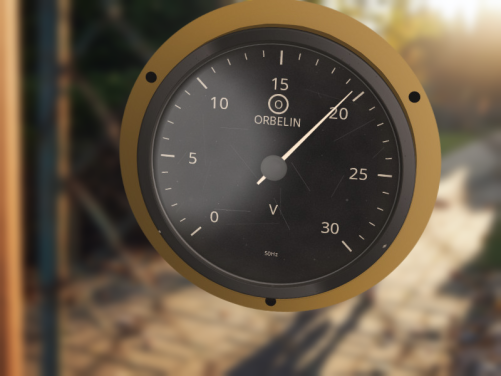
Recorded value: {"value": 19.5, "unit": "V"}
